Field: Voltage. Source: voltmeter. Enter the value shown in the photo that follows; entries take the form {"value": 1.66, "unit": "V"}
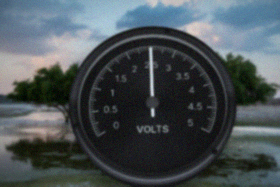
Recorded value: {"value": 2.5, "unit": "V"}
